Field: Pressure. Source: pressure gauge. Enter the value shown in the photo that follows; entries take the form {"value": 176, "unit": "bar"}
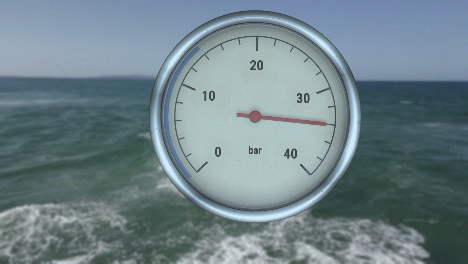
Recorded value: {"value": 34, "unit": "bar"}
